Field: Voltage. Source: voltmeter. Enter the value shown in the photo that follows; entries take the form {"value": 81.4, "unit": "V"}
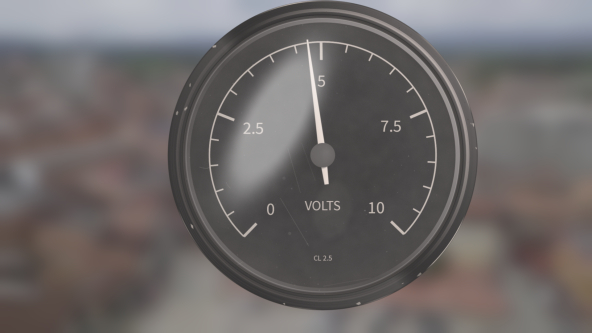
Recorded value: {"value": 4.75, "unit": "V"}
